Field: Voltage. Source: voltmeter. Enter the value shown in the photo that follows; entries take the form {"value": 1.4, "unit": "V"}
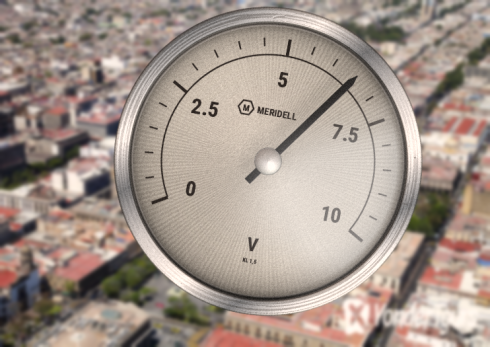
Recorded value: {"value": 6.5, "unit": "V"}
